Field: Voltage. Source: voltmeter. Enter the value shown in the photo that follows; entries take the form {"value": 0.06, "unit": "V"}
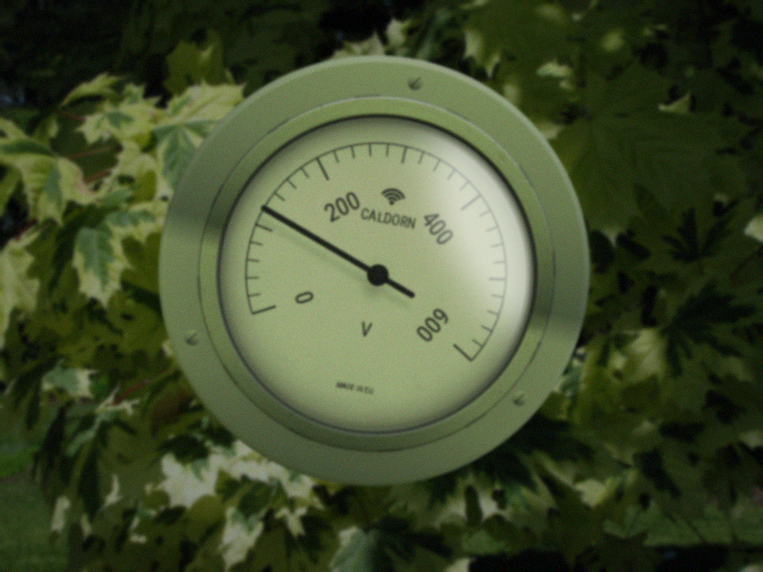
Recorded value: {"value": 120, "unit": "V"}
